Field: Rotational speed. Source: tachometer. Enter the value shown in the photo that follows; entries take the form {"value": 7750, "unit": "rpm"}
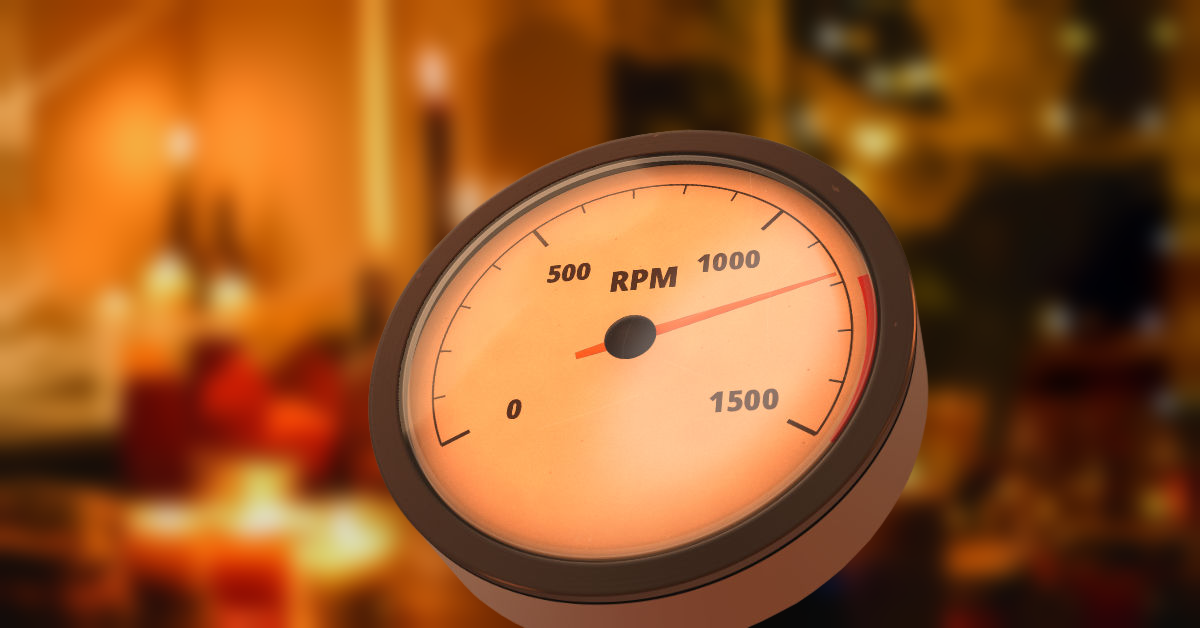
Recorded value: {"value": 1200, "unit": "rpm"}
